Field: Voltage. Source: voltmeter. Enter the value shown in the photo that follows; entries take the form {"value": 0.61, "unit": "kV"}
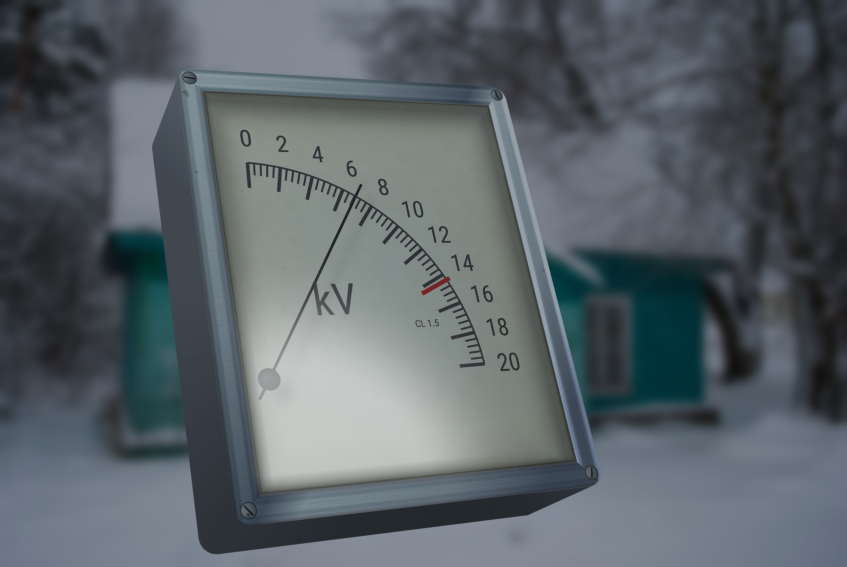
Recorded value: {"value": 6.8, "unit": "kV"}
